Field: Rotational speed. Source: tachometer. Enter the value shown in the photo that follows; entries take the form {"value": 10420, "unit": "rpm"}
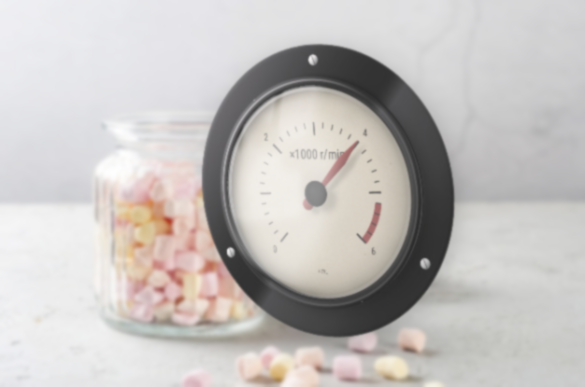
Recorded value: {"value": 4000, "unit": "rpm"}
